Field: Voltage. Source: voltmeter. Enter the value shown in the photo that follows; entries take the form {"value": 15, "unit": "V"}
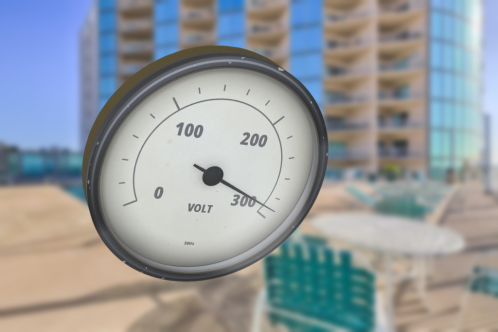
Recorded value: {"value": 290, "unit": "V"}
